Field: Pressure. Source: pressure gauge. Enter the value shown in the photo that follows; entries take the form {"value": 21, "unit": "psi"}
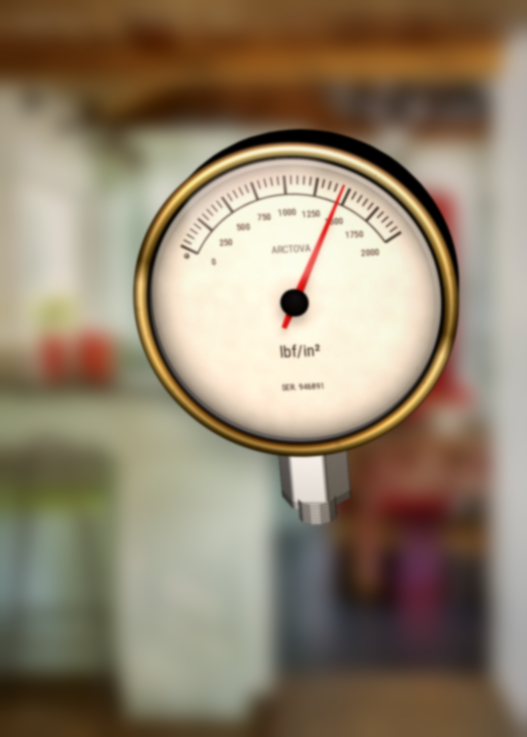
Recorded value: {"value": 1450, "unit": "psi"}
